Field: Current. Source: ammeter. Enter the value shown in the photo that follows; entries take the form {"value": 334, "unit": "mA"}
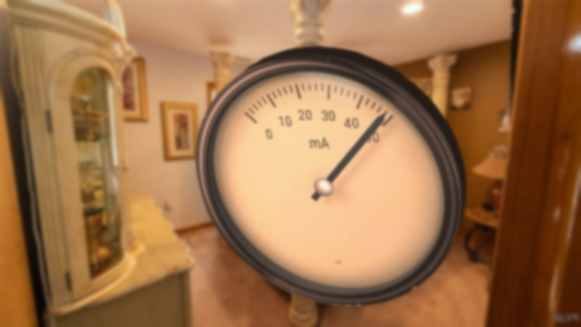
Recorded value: {"value": 48, "unit": "mA"}
